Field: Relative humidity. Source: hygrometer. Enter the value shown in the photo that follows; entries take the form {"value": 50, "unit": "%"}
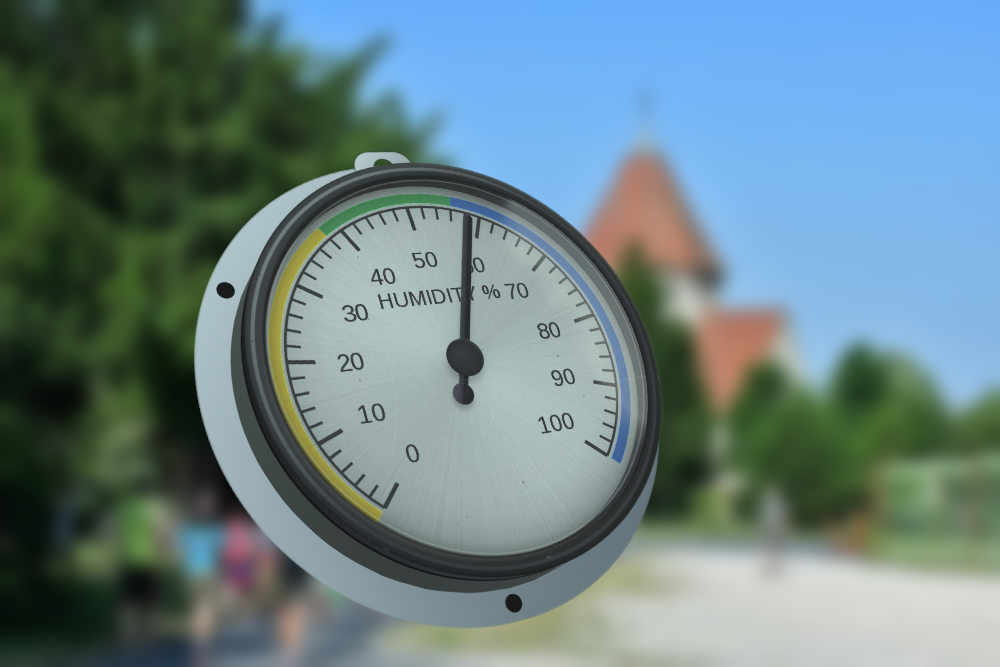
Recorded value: {"value": 58, "unit": "%"}
